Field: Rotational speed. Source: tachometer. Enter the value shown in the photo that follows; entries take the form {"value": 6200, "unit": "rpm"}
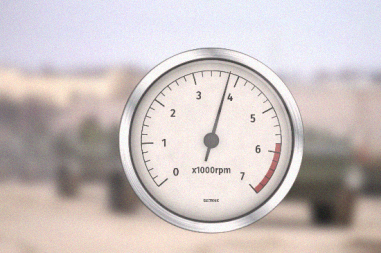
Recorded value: {"value": 3800, "unit": "rpm"}
